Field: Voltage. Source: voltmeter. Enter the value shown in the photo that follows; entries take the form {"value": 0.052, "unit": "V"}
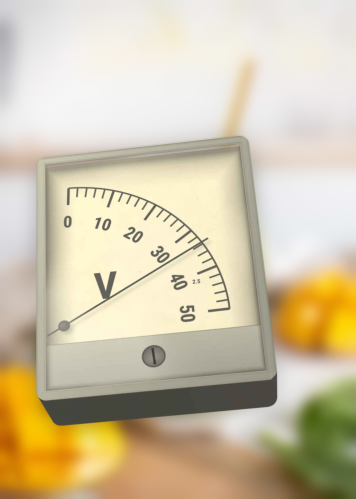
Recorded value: {"value": 34, "unit": "V"}
